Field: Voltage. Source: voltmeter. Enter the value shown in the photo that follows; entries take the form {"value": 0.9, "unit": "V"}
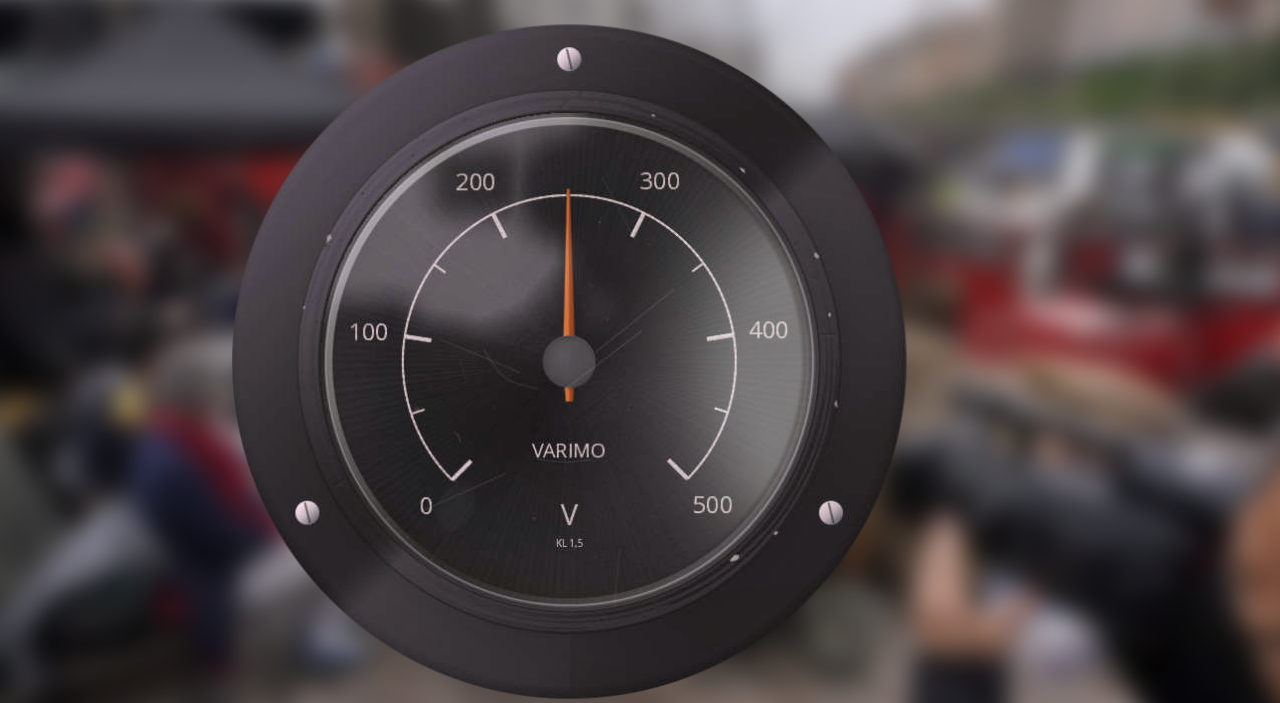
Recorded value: {"value": 250, "unit": "V"}
